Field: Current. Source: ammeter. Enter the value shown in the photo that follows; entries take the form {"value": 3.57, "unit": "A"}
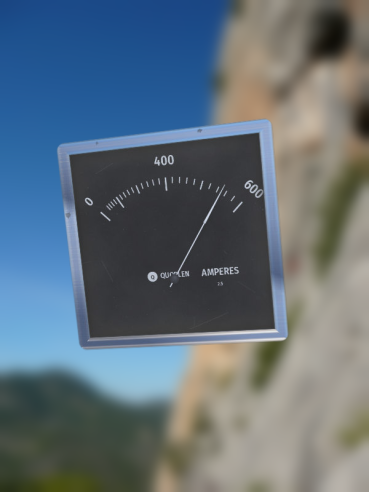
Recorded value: {"value": 550, "unit": "A"}
